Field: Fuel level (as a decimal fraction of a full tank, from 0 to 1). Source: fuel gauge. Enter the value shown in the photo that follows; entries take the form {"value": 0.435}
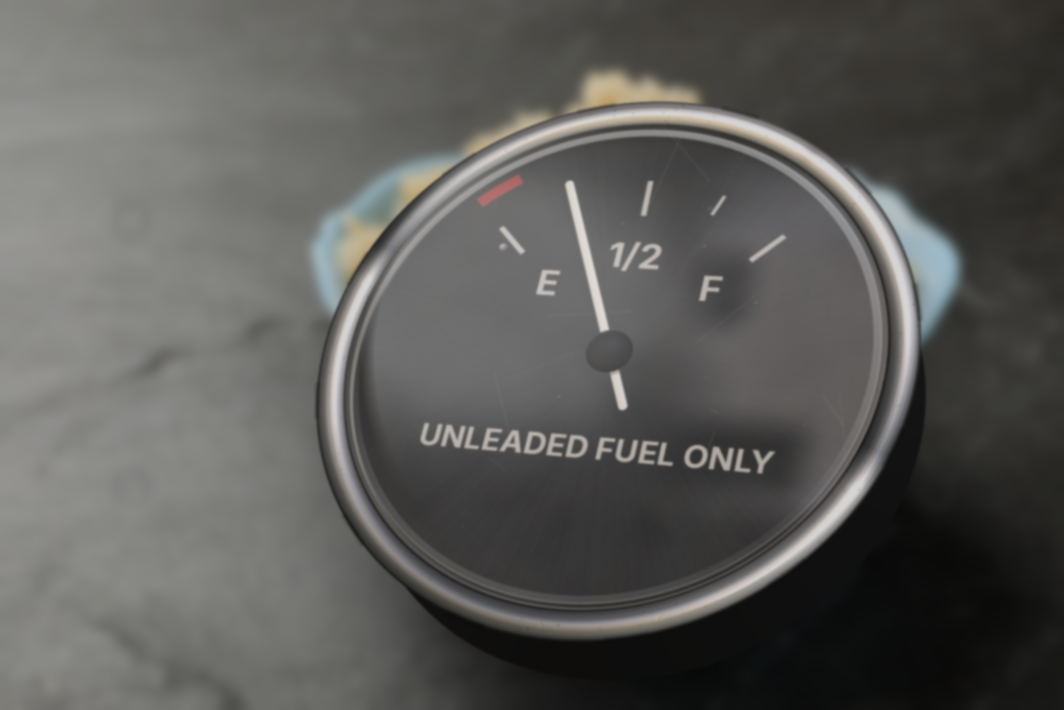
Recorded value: {"value": 0.25}
